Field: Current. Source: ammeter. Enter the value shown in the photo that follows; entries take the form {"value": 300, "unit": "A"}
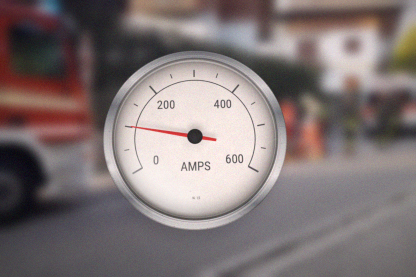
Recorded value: {"value": 100, "unit": "A"}
